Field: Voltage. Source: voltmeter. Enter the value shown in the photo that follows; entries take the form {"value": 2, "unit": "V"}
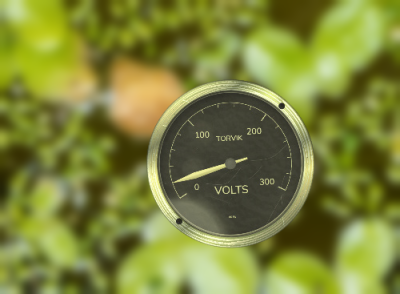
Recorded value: {"value": 20, "unit": "V"}
